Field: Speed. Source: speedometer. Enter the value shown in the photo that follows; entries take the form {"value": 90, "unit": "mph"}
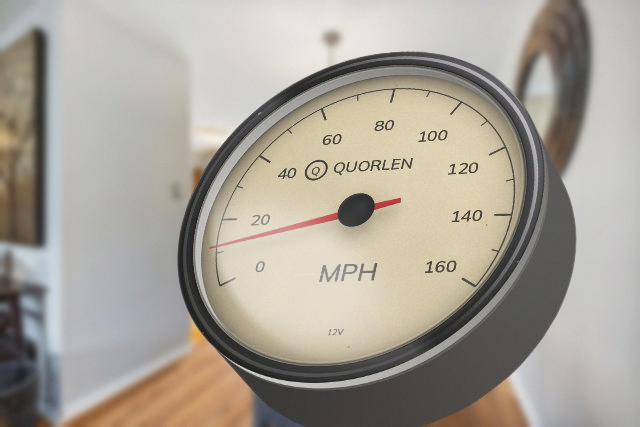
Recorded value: {"value": 10, "unit": "mph"}
